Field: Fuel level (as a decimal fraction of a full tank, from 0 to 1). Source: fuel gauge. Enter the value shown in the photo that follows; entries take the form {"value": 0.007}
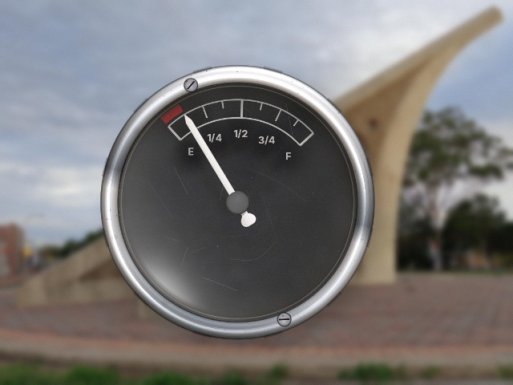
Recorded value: {"value": 0.125}
